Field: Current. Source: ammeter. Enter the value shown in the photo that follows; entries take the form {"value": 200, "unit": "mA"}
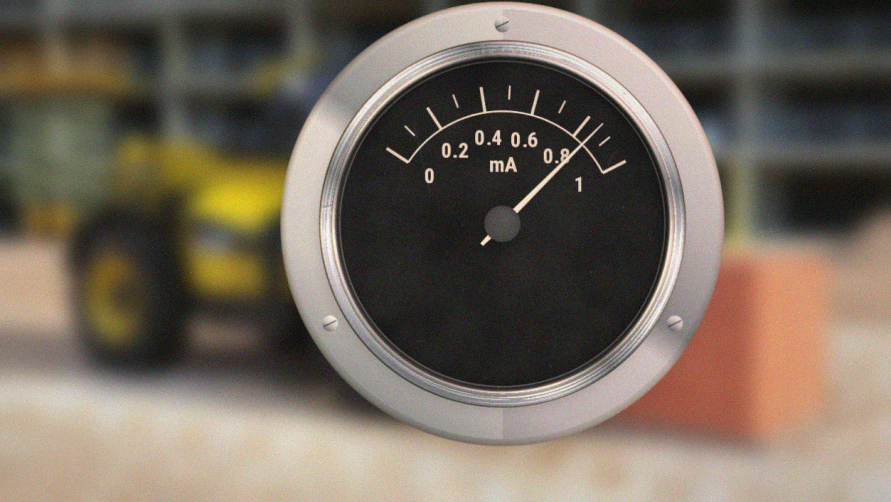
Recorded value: {"value": 0.85, "unit": "mA"}
